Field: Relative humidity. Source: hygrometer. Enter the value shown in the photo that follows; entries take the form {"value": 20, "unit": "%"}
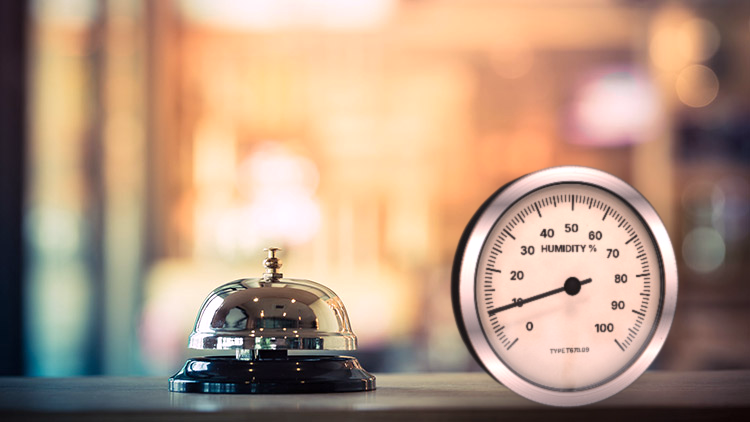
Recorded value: {"value": 10, "unit": "%"}
